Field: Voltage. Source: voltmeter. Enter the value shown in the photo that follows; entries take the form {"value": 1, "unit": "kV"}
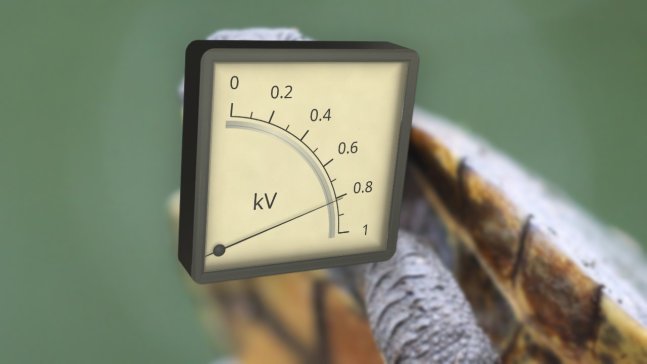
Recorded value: {"value": 0.8, "unit": "kV"}
